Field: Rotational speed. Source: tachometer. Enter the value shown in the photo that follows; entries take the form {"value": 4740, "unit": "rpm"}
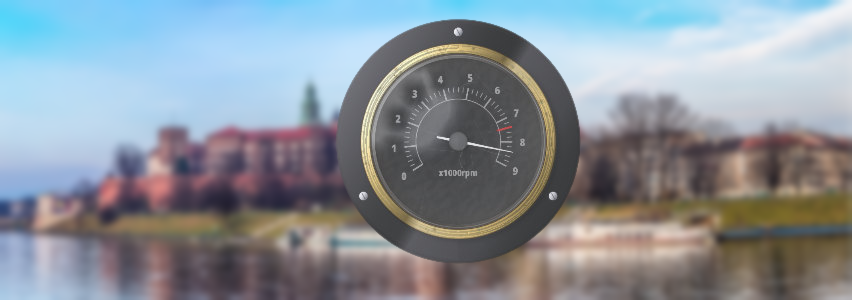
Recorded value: {"value": 8400, "unit": "rpm"}
